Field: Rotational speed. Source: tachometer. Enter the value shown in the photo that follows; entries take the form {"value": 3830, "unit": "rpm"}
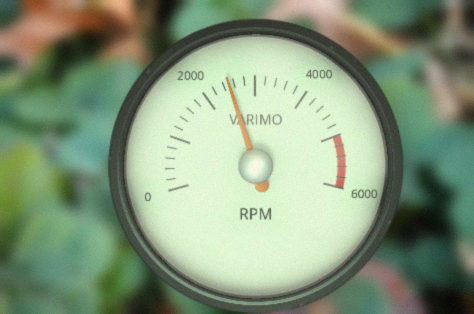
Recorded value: {"value": 2500, "unit": "rpm"}
